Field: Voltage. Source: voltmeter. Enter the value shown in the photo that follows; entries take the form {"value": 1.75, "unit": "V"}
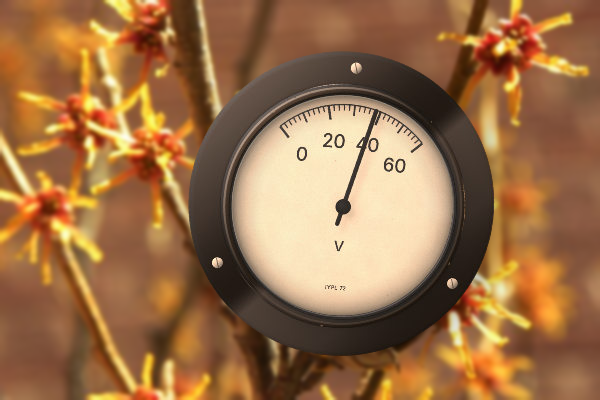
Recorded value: {"value": 38, "unit": "V"}
